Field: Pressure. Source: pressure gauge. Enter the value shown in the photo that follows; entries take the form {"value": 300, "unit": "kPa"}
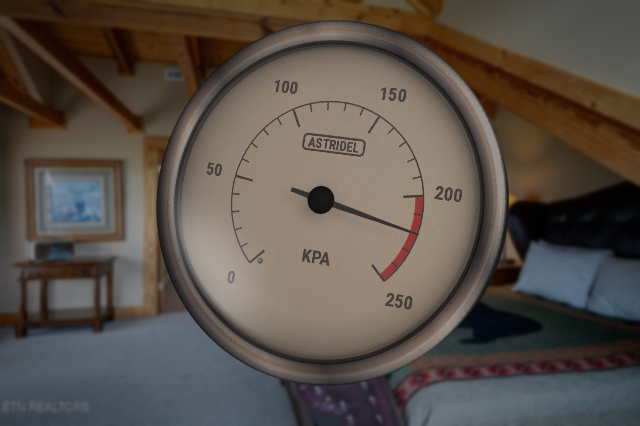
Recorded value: {"value": 220, "unit": "kPa"}
